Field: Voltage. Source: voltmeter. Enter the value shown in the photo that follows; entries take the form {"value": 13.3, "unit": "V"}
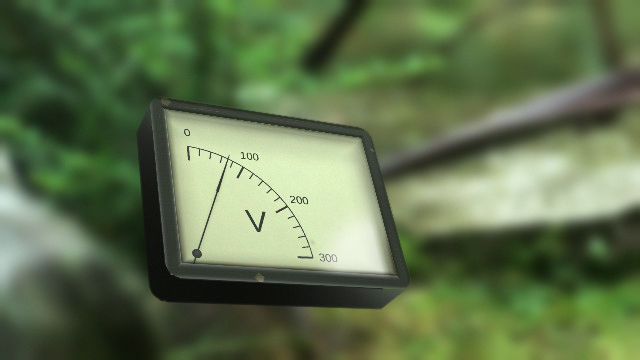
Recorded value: {"value": 70, "unit": "V"}
